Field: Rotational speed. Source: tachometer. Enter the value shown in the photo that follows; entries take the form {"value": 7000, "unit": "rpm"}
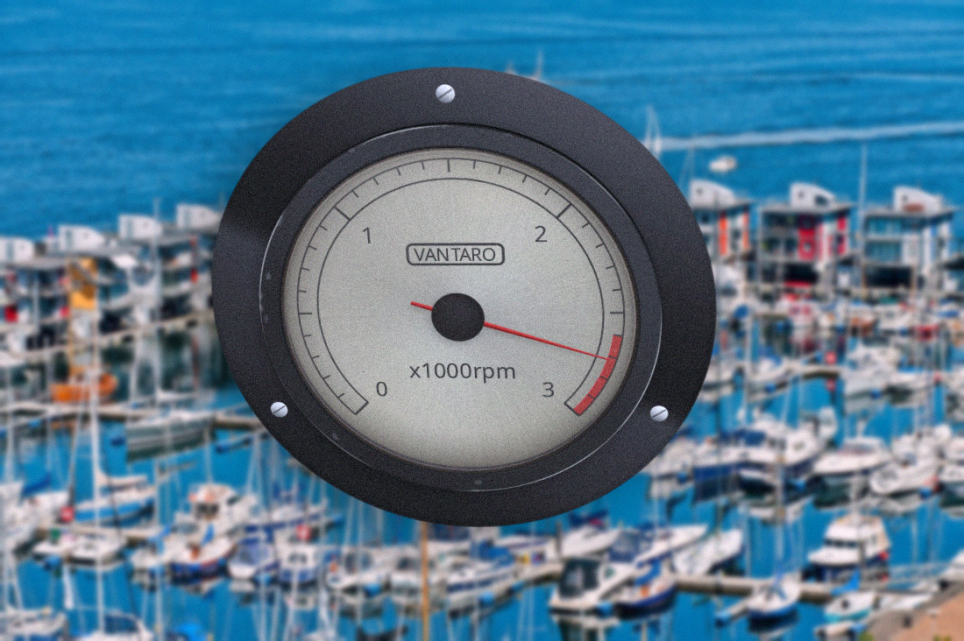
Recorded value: {"value": 2700, "unit": "rpm"}
